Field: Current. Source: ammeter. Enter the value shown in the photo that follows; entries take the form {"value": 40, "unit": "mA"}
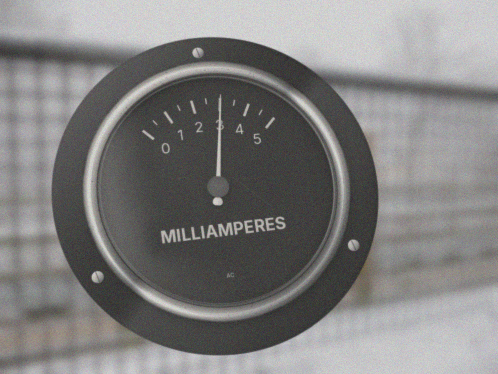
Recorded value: {"value": 3, "unit": "mA"}
